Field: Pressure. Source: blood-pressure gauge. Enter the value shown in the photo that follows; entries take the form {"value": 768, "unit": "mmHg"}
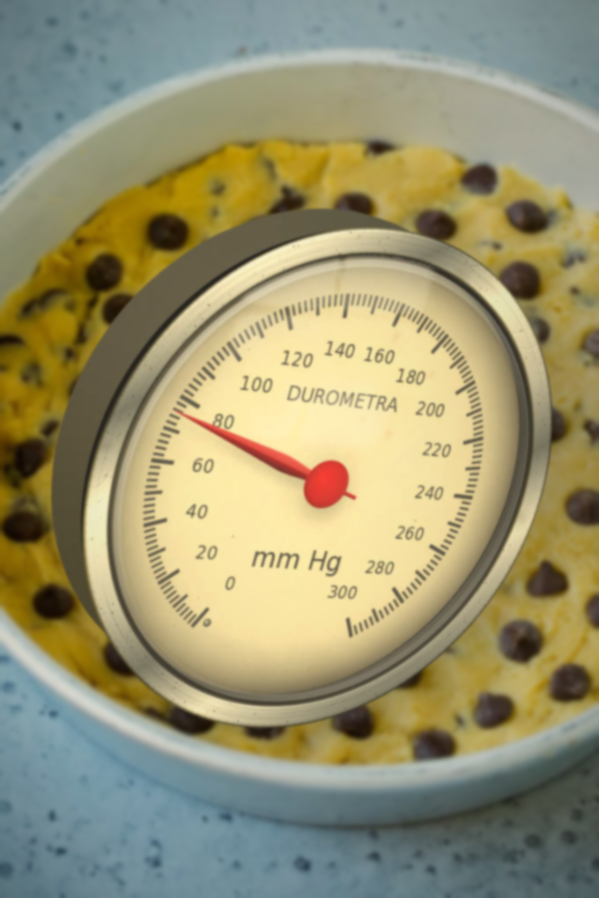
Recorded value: {"value": 76, "unit": "mmHg"}
